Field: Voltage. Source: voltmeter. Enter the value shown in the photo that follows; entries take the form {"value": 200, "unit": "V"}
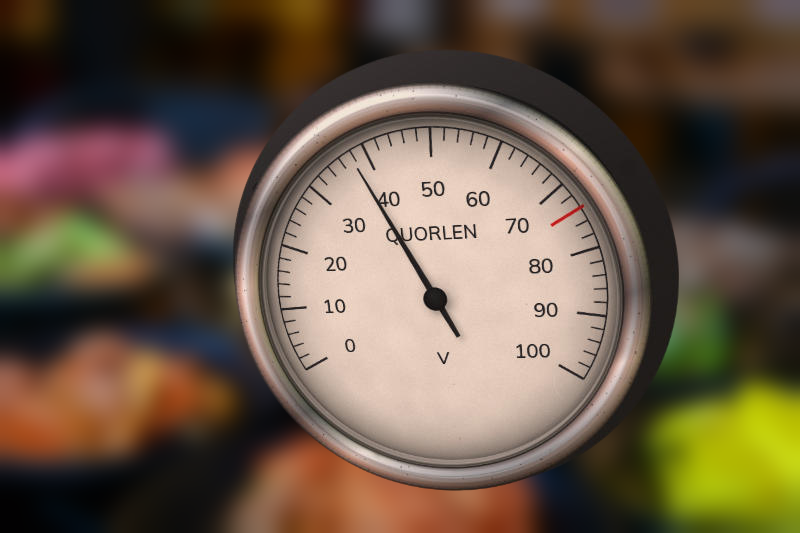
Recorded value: {"value": 38, "unit": "V"}
